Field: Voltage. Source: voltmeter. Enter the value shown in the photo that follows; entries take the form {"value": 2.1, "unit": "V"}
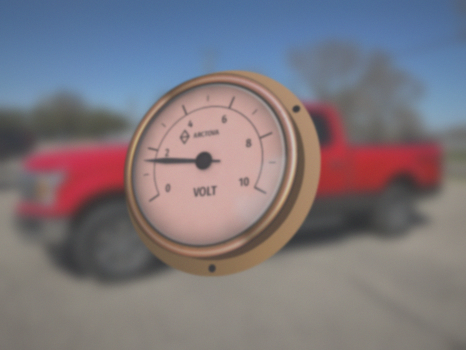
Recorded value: {"value": 1.5, "unit": "V"}
